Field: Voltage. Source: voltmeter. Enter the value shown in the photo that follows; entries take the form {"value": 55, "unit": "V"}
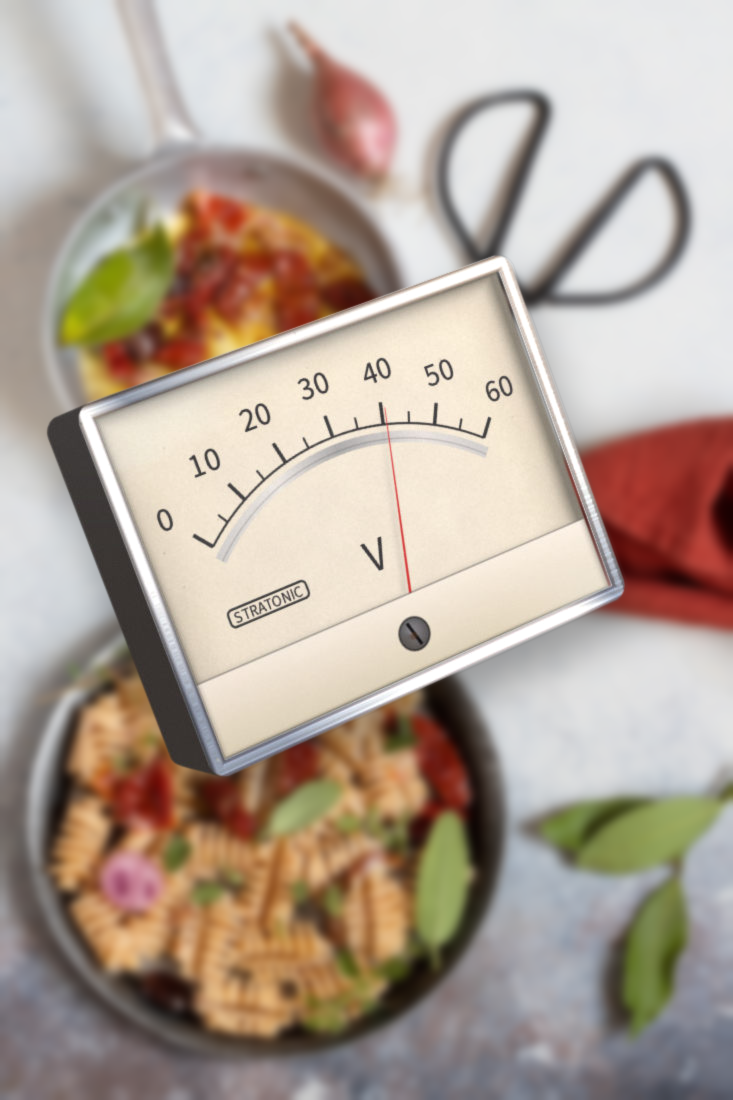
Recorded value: {"value": 40, "unit": "V"}
